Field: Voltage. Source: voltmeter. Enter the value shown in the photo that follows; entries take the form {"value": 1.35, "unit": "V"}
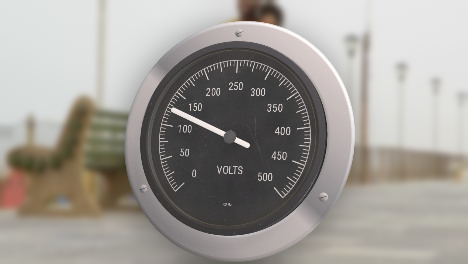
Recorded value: {"value": 125, "unit": "V"}
